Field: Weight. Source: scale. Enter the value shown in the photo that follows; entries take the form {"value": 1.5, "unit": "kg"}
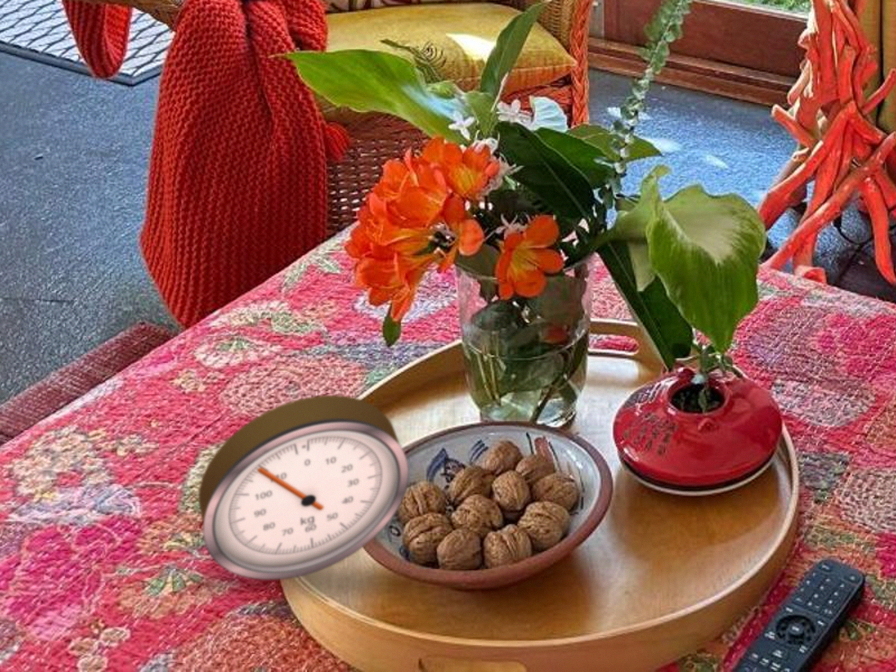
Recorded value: {"value": 110, "unit": "kg"}
